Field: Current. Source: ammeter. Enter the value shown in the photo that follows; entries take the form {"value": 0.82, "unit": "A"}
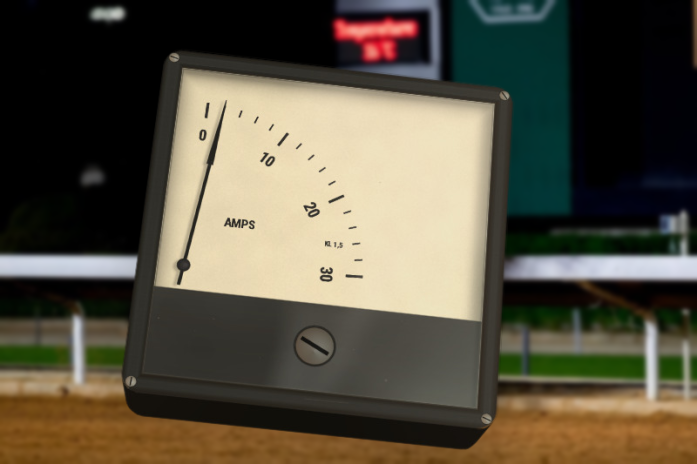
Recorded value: {"value": 2, "unit": "A"}
